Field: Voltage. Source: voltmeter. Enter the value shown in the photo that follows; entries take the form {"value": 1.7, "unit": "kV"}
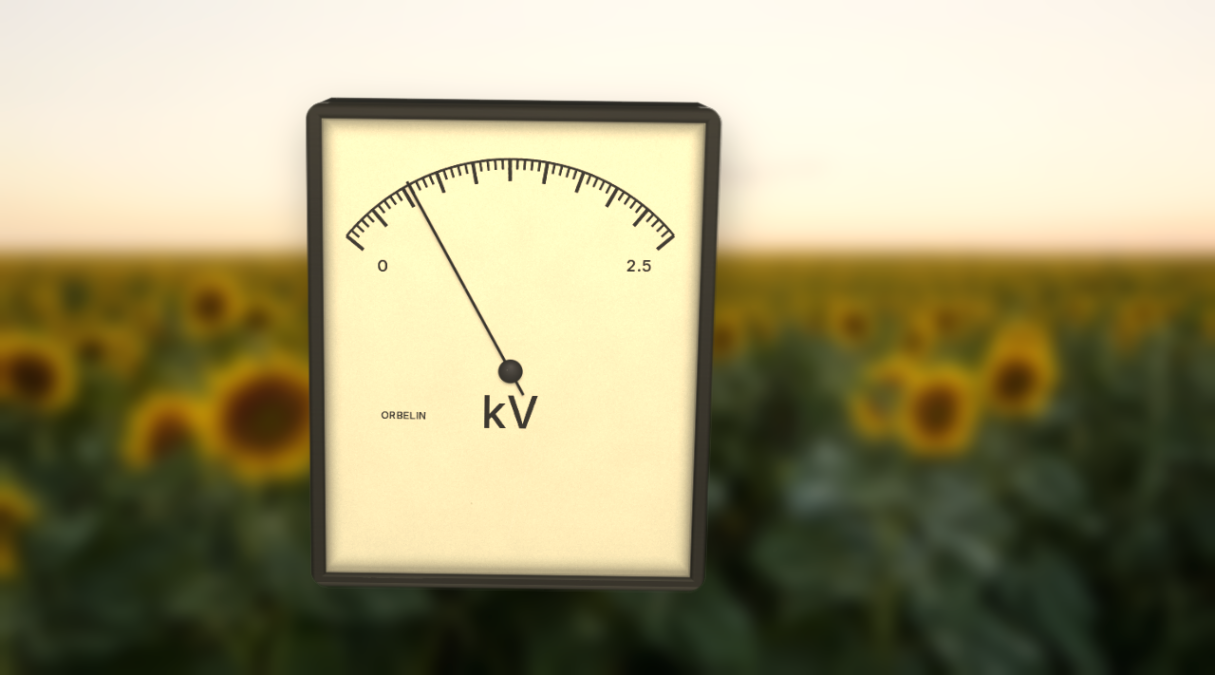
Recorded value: {"value": 0.55, "unit": "kV"}
